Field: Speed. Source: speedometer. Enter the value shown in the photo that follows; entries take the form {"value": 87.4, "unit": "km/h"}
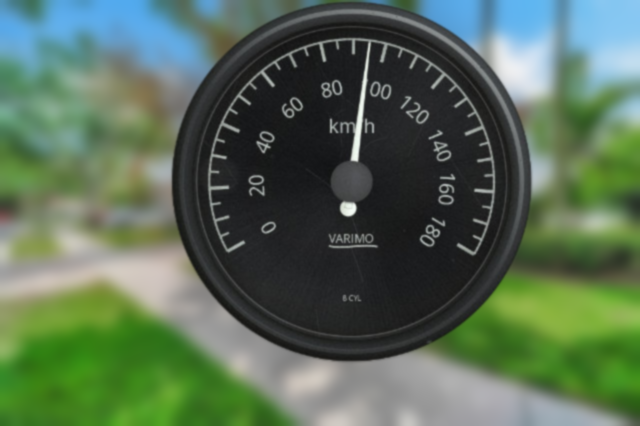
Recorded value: {"value": 95, "unit": "km/h"}
